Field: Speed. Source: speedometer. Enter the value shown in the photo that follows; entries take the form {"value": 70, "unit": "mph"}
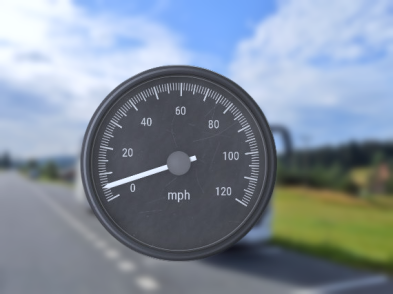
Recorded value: {"value": 5, "unit": "mph"}
